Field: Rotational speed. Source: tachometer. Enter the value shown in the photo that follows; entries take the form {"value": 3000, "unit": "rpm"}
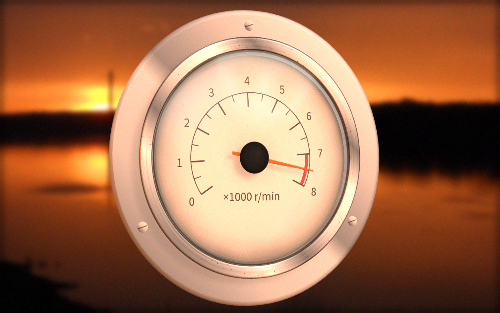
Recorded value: {"value": 7500, "unit": "rpm"}
